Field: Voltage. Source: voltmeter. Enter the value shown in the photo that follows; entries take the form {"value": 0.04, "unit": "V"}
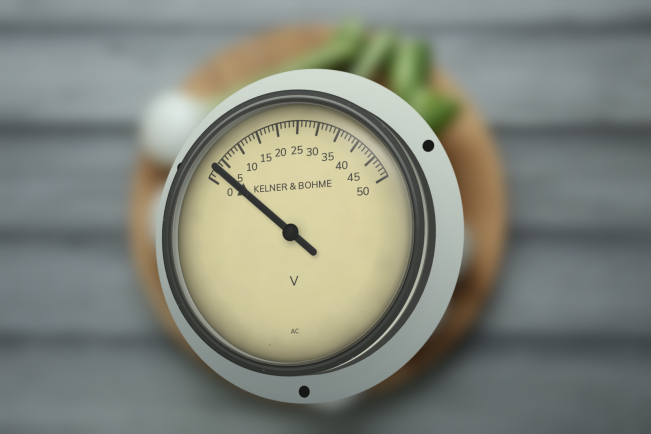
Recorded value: {"value": 3, "unit": "V"}
